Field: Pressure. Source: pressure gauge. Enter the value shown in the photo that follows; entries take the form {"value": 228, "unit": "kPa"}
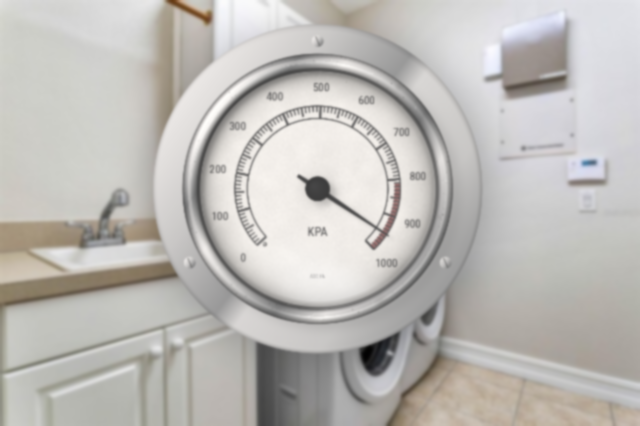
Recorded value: {"value": 950, "unit": "kPa"}
